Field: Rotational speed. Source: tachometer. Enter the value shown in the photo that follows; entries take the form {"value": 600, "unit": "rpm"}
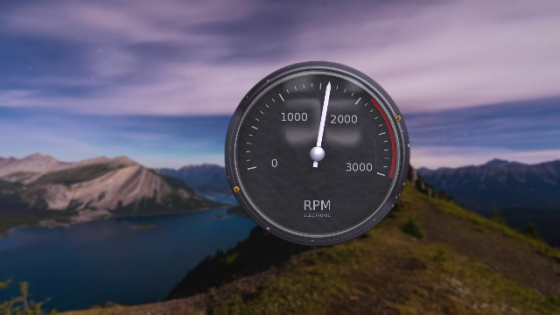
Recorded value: {"value": 1600, "unit": "rpm"}
